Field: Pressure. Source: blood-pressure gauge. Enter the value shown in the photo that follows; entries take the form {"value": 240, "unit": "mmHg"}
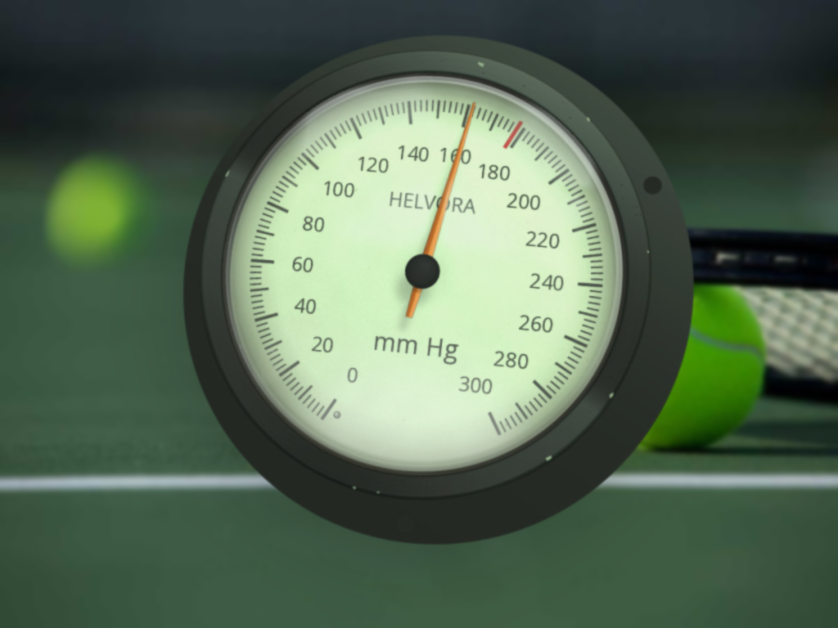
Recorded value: {"value": 162, "unit": "mmHg"}
